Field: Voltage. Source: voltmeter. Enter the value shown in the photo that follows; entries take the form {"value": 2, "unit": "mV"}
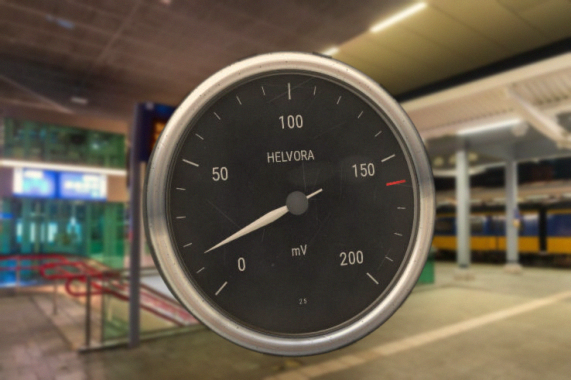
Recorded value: {"value": 15, "unit": "mV"}
